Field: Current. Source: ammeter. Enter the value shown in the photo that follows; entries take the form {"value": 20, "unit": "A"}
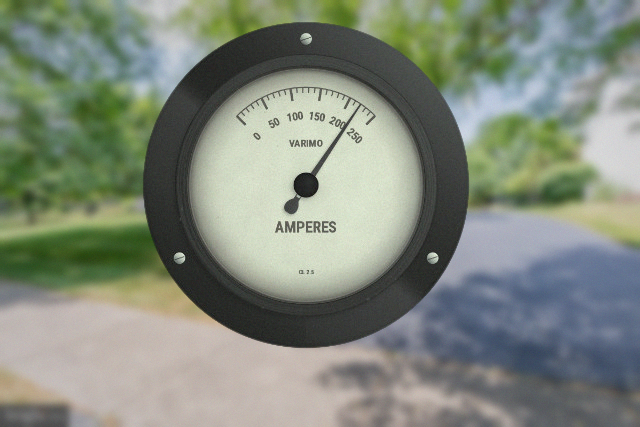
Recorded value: {"value": 220, "unit": "A"}
